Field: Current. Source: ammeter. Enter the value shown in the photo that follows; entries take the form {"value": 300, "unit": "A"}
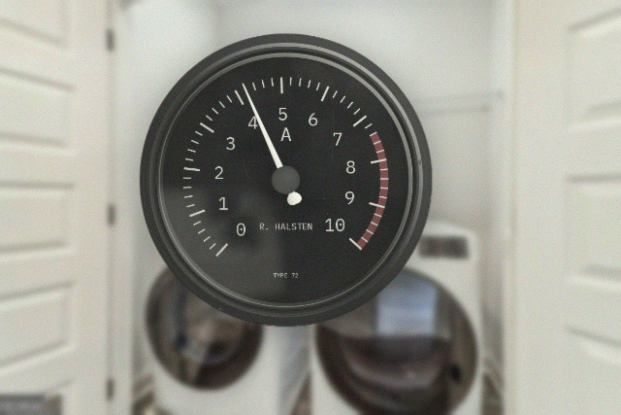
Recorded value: {"value": 4.2, "unit": "A"}
